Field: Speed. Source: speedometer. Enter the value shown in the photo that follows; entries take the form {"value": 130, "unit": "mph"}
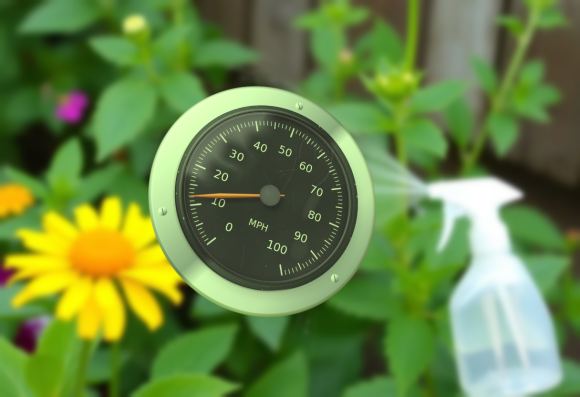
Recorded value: {"value": 12, "unit": "mph"}
